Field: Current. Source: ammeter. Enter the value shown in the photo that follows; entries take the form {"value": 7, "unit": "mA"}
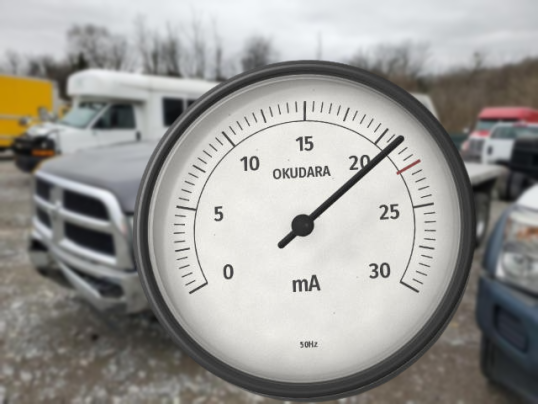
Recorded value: {"value": 21, "unit": "mA"}
